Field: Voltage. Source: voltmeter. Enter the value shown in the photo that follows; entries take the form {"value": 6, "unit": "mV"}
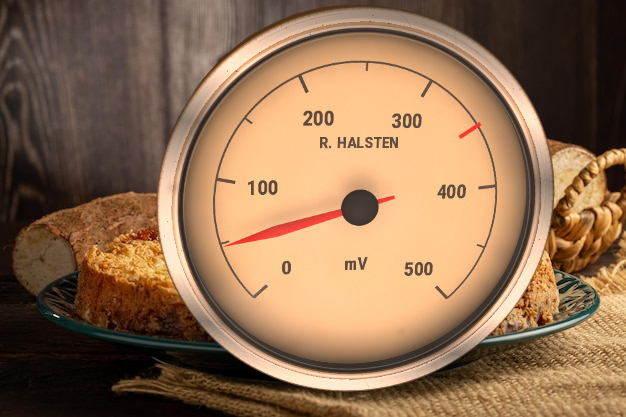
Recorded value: {"value": 50, "unit": "mV"}
